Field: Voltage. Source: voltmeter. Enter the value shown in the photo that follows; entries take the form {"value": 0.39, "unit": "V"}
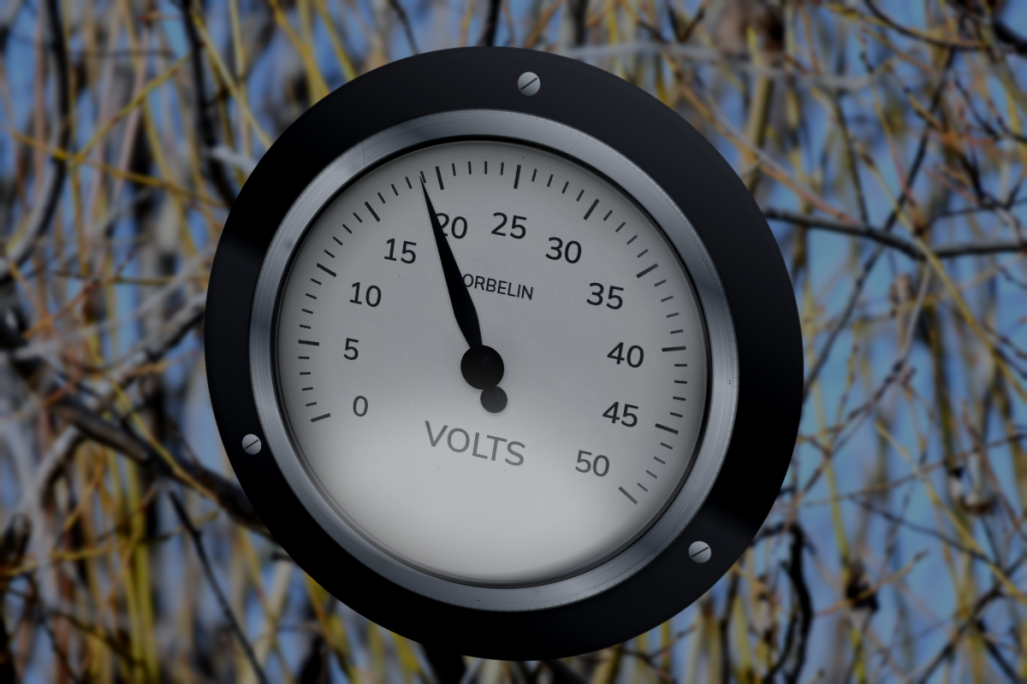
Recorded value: {"value": 19, "unit": "V"}
